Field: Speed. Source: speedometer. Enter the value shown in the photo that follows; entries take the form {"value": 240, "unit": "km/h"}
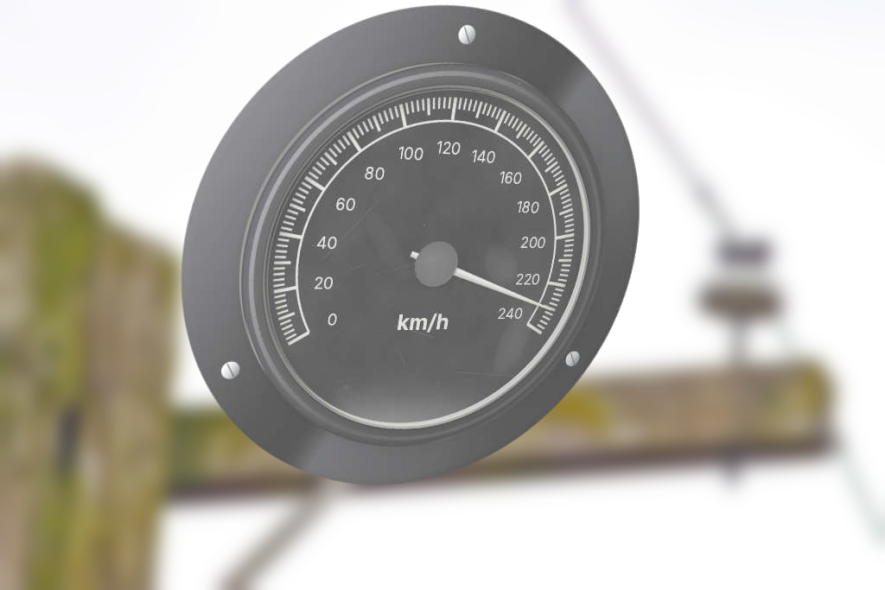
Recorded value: {"value": 230, "unit": "km/h"}
